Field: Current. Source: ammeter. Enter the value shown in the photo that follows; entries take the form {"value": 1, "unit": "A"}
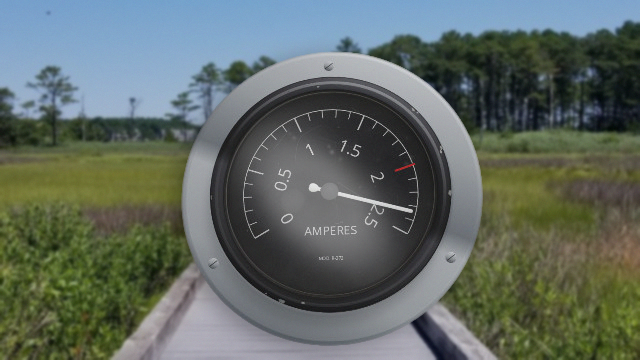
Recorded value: {"value": 2.35, "unit": "A"}
